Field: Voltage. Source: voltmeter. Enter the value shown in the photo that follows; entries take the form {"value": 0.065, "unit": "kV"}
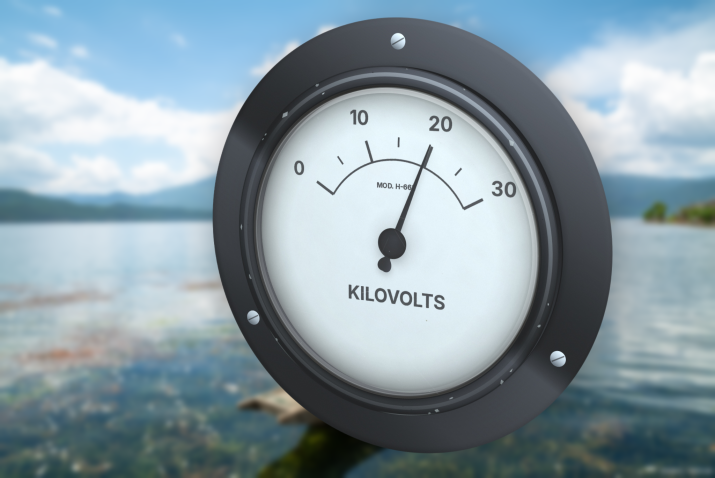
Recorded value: {"value": 20, "unit": "kV"}
